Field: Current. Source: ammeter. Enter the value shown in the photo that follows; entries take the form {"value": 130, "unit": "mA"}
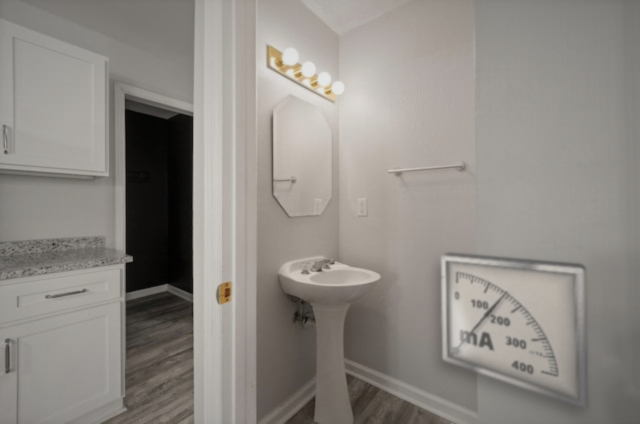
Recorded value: {"value": 150, "unit": "mA"}
